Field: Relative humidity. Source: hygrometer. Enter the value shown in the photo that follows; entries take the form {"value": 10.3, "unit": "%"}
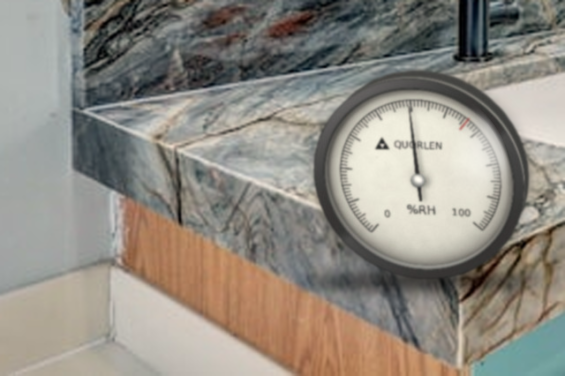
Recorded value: {"value": 50, "unit": "%"}
